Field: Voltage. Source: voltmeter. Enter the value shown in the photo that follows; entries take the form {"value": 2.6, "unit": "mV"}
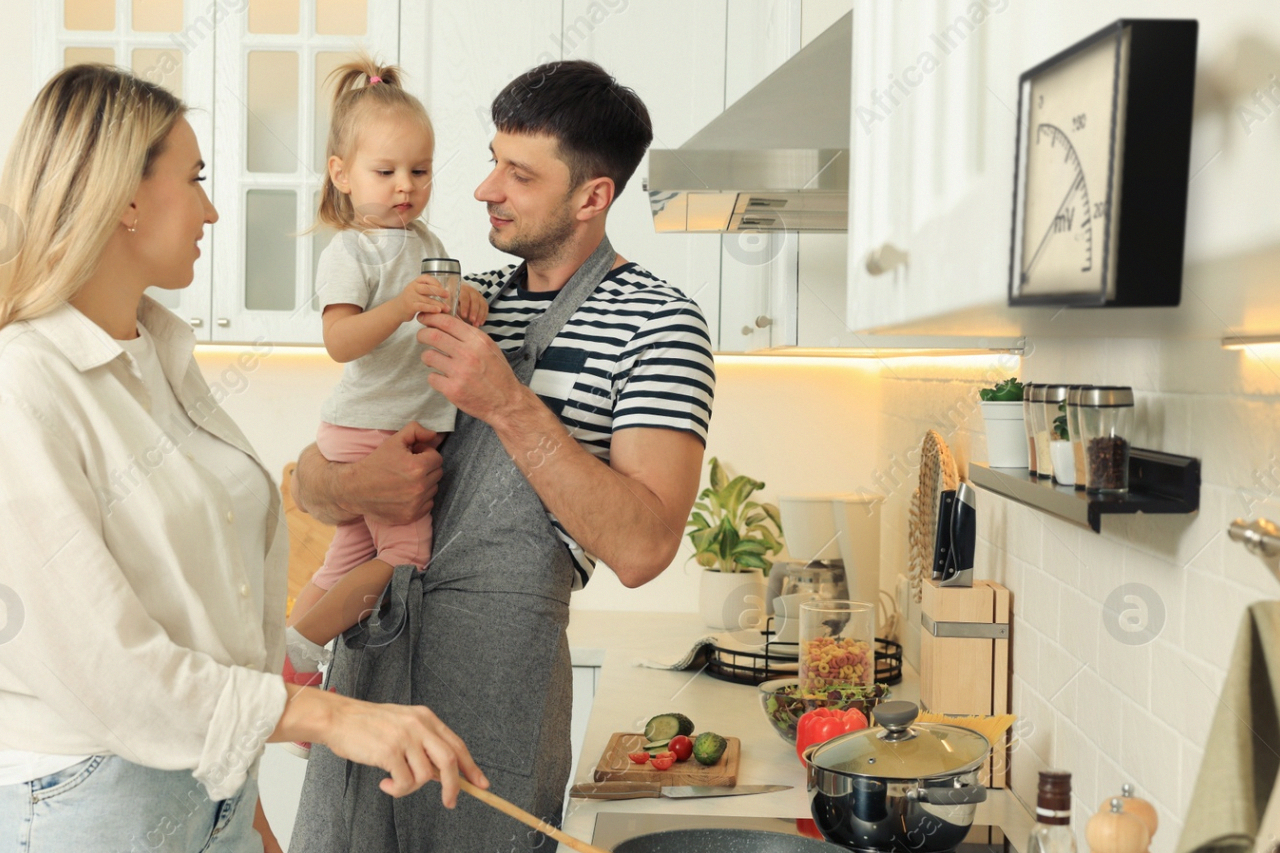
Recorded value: {"value": 150, "unit": "mV"}
